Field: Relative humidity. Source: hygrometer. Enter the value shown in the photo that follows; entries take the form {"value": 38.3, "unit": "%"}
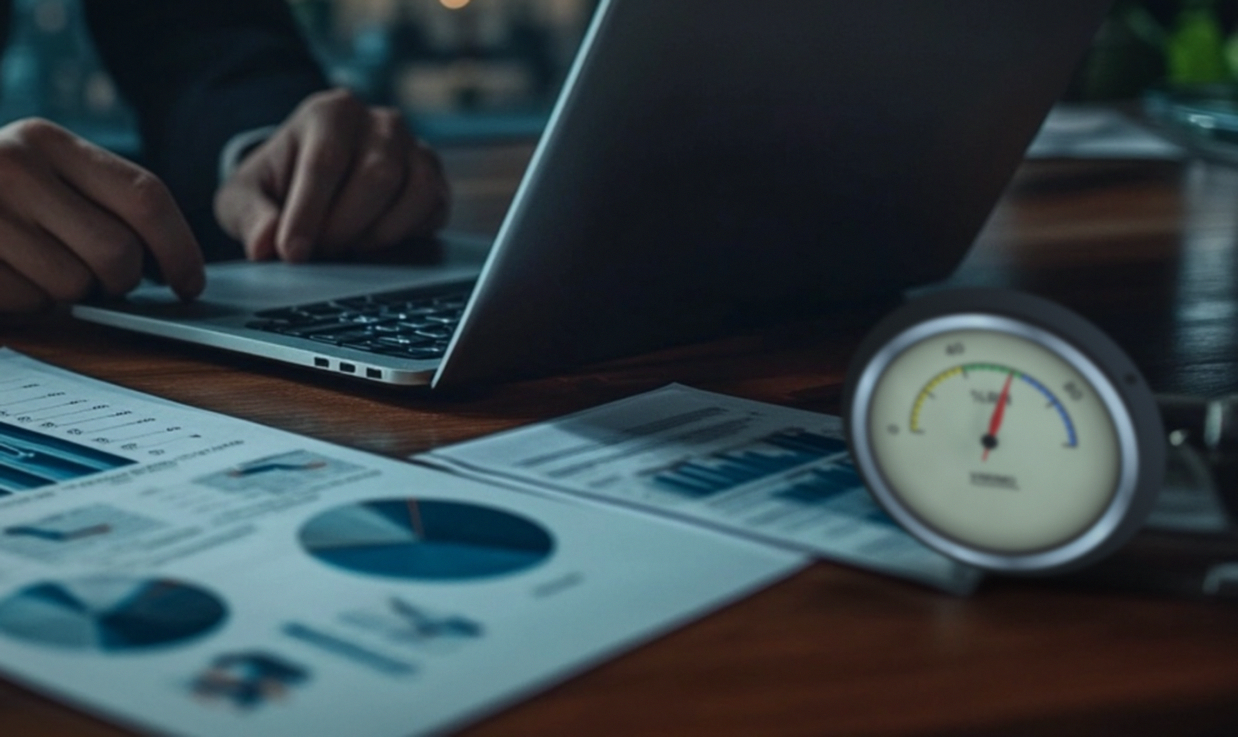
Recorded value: {"value": 60, "unit": "%"}
